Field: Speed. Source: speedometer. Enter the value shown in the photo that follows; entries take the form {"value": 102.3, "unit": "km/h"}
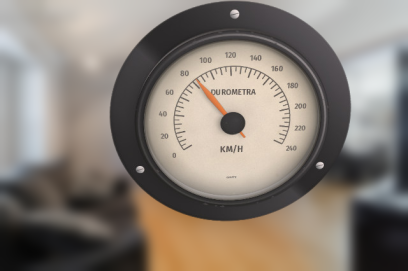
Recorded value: {"value": 85, "unit": "km/h"}
